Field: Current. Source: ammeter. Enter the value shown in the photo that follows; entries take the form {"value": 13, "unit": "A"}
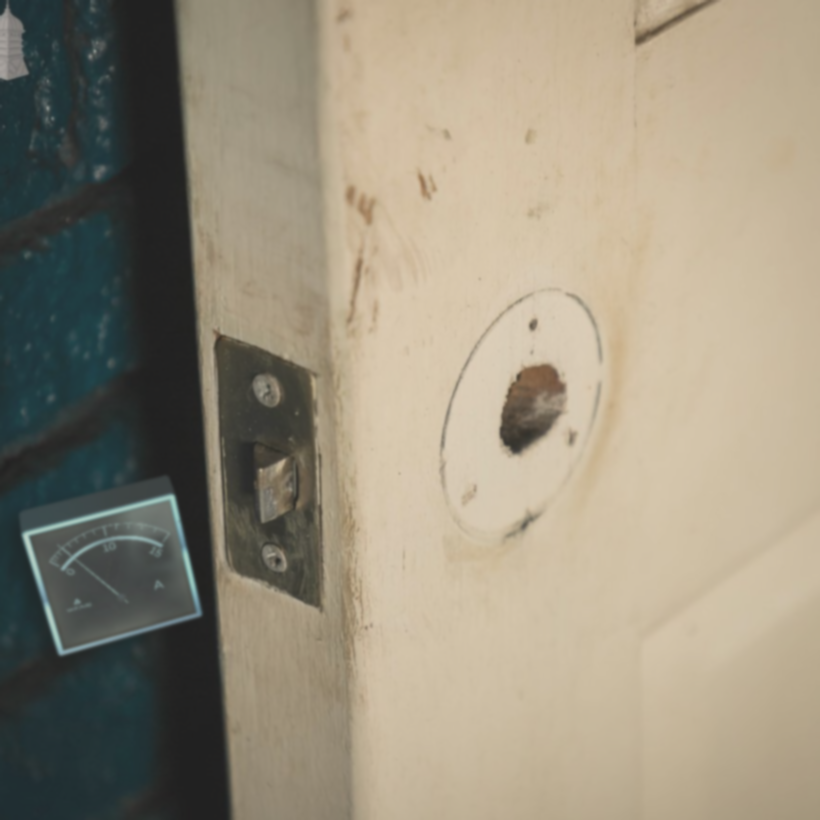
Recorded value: {"value": 5, "unit": "A"}
